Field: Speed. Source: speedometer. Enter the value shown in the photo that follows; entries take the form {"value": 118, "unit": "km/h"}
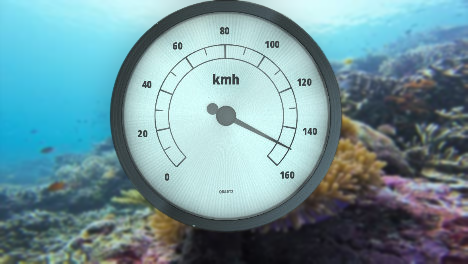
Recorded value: {"value": 150, "unit": "km/h"}
